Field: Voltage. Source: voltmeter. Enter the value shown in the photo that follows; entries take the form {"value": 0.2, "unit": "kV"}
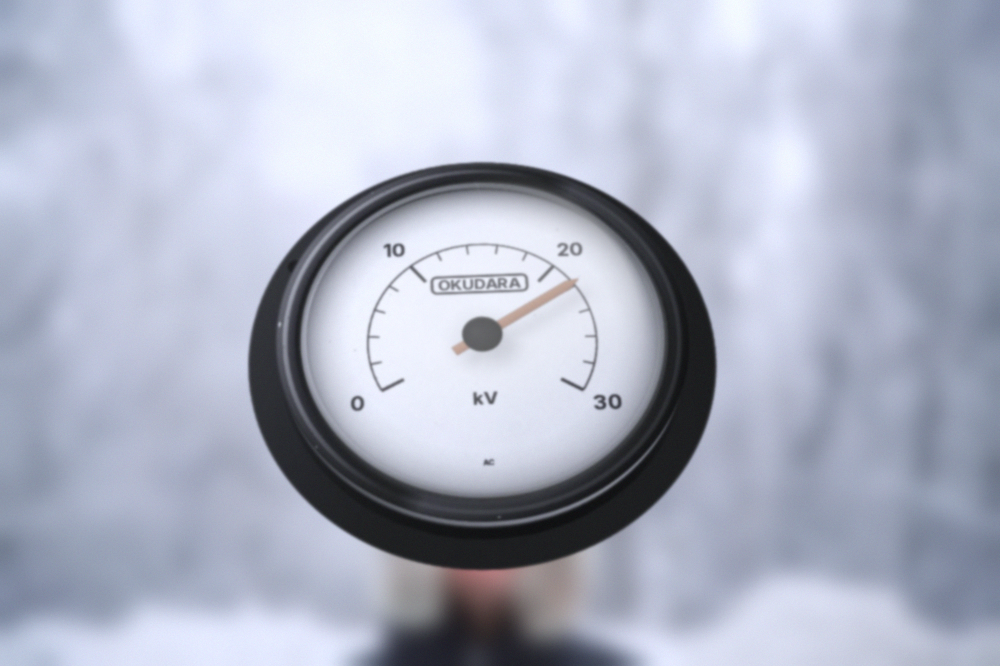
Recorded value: {"value": 22, "unit": "kV"}
